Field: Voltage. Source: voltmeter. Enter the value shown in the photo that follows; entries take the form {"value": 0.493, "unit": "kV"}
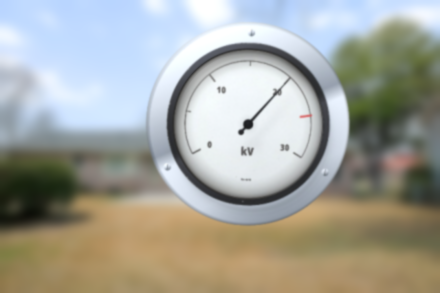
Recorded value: {"value": 20, "unit": "kV"}
